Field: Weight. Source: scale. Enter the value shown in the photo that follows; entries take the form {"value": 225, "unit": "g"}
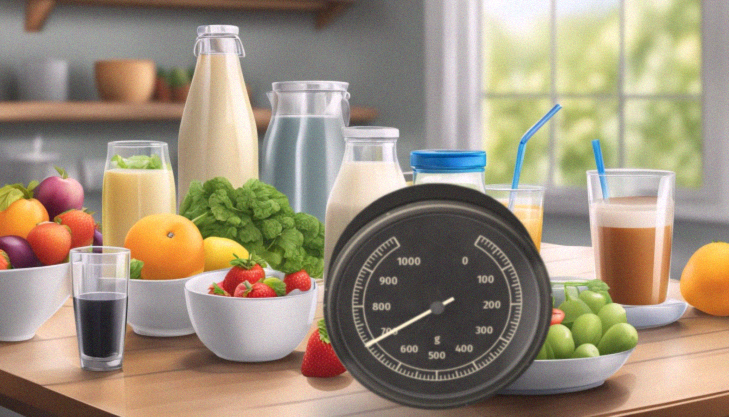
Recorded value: {"value": 700, "unit": "g"}
